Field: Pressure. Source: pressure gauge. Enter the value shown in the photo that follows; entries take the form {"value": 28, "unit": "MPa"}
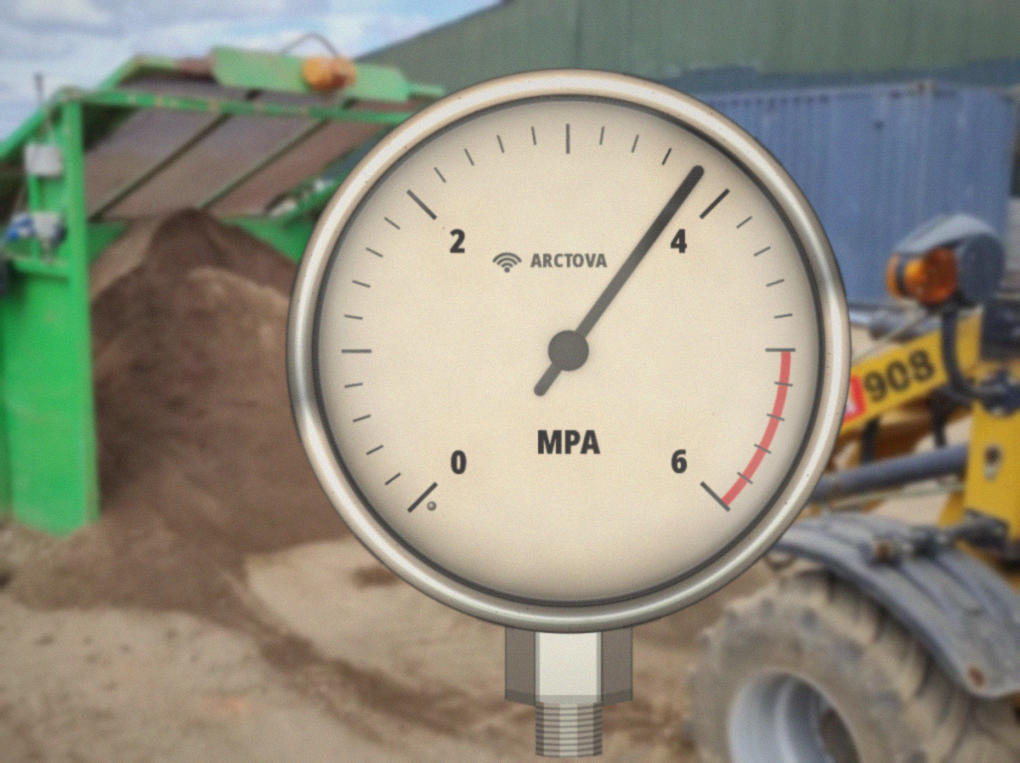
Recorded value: {"value": 3.8, "unit": "MPa"}
